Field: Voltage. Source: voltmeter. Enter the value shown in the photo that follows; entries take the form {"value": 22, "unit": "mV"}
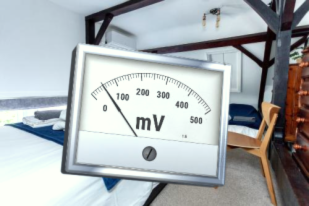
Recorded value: {"value": 50, "unit": "mV"}
